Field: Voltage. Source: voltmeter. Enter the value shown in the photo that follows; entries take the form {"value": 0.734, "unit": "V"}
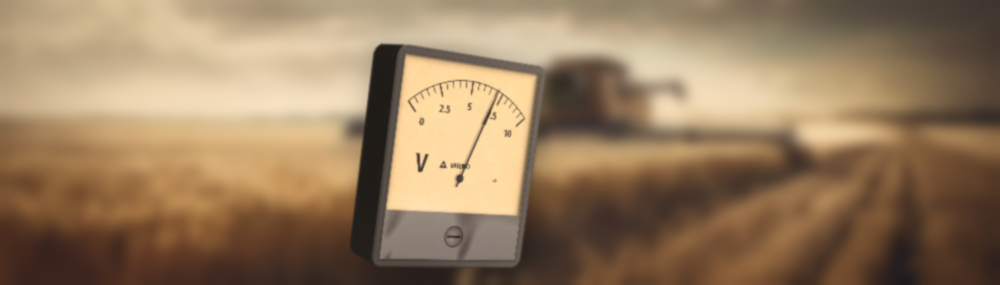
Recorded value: {"value": 7, "unit": "V"}
